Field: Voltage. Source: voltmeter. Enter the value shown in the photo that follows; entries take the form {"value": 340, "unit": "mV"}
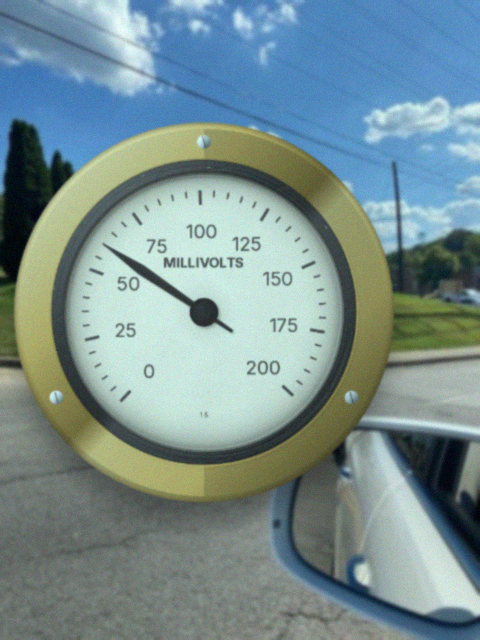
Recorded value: {"value": 60, "unit": "mV"}
